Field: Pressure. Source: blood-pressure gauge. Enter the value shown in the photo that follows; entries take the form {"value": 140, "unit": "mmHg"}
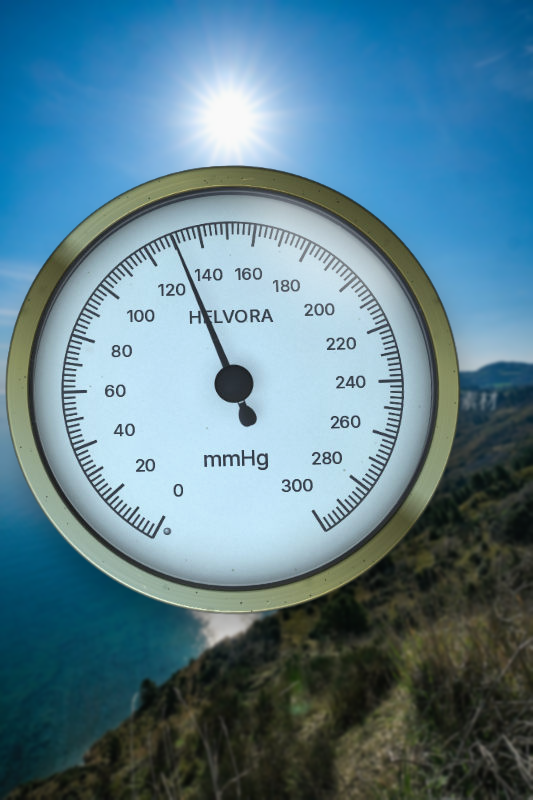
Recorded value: {"value": 130, "unit": "mmHg"}
